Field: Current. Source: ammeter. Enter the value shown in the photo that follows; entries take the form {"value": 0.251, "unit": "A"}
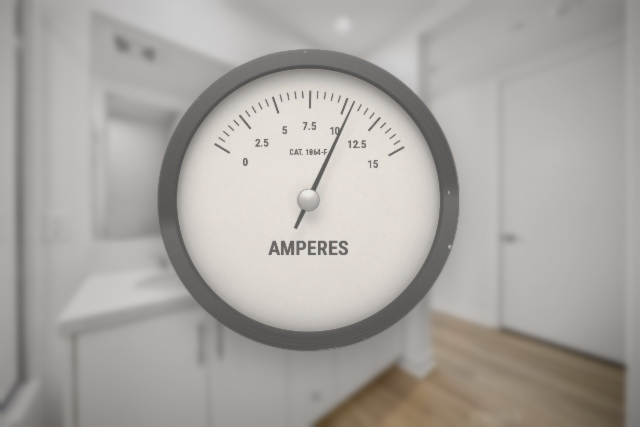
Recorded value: {"value": 10.5, "unit": "A"}
